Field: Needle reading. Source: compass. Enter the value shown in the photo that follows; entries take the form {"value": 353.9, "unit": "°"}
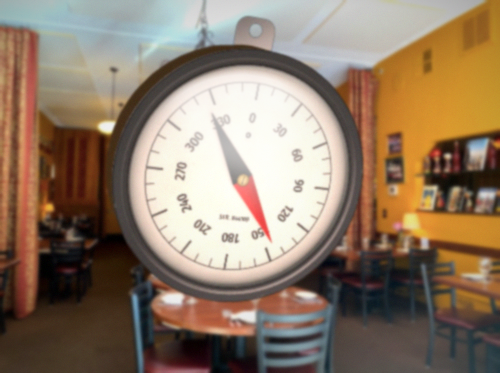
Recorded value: {"value": 145, "unit": "°"}
